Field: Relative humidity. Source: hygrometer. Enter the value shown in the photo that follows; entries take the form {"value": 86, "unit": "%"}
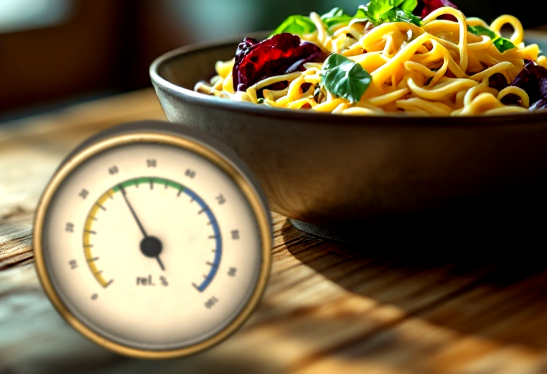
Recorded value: {"value": 40, "unit": "%"}
